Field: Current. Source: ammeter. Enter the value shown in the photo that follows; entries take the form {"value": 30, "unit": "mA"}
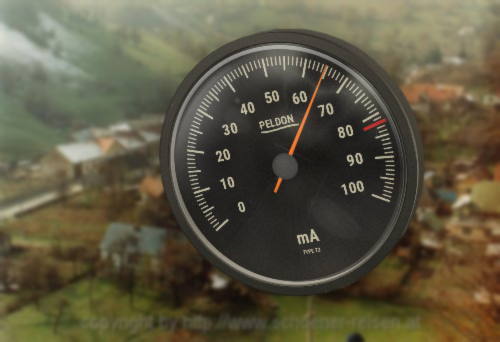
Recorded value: {"value": 65, "unit": "mA"}
